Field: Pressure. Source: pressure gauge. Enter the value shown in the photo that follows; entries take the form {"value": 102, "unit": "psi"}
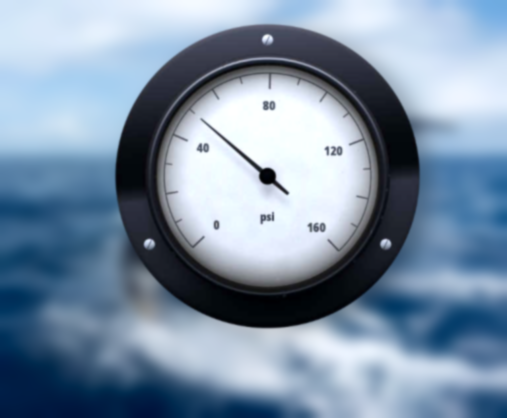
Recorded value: {"value": 50, "unit": "psi"}
